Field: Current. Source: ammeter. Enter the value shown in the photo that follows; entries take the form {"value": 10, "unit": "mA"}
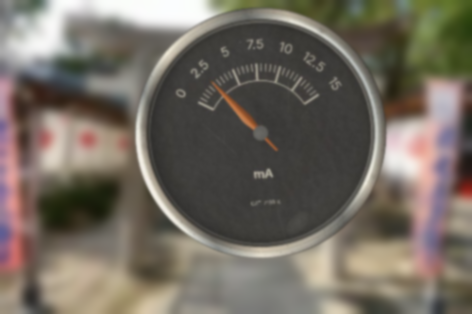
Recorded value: {"value": 2.5, "unit": "mA"}
